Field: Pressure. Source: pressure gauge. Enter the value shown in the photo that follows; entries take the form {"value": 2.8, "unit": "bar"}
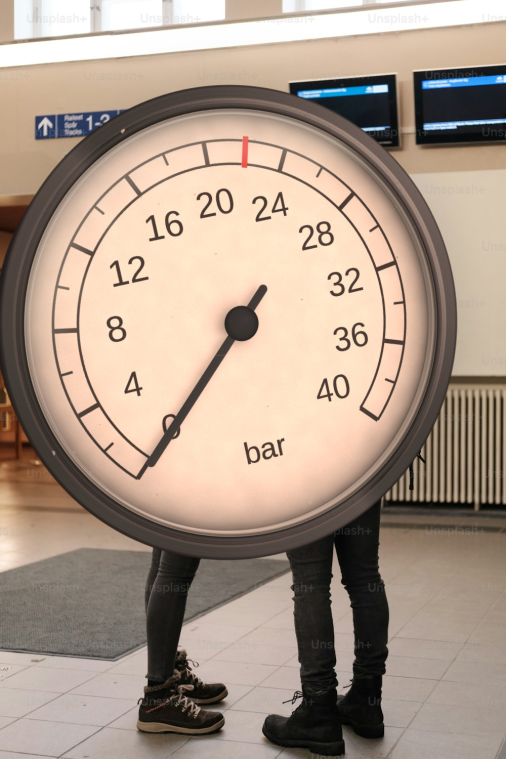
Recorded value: {"value": 0, "unit": "bar"}
